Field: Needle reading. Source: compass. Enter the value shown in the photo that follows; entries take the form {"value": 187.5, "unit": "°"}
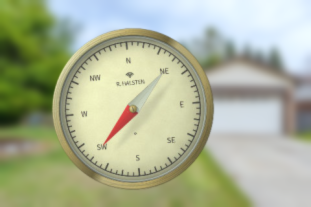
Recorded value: {"value": 225, "unit": "°"}
